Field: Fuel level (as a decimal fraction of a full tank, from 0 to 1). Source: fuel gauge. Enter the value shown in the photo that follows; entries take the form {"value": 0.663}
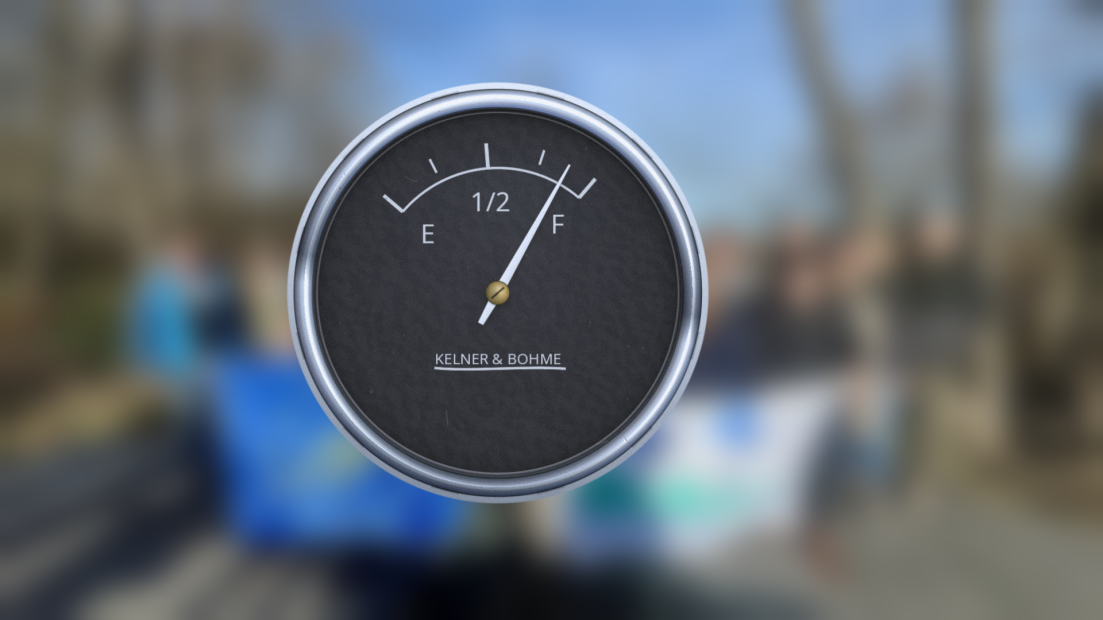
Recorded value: {"value": 0.875}
